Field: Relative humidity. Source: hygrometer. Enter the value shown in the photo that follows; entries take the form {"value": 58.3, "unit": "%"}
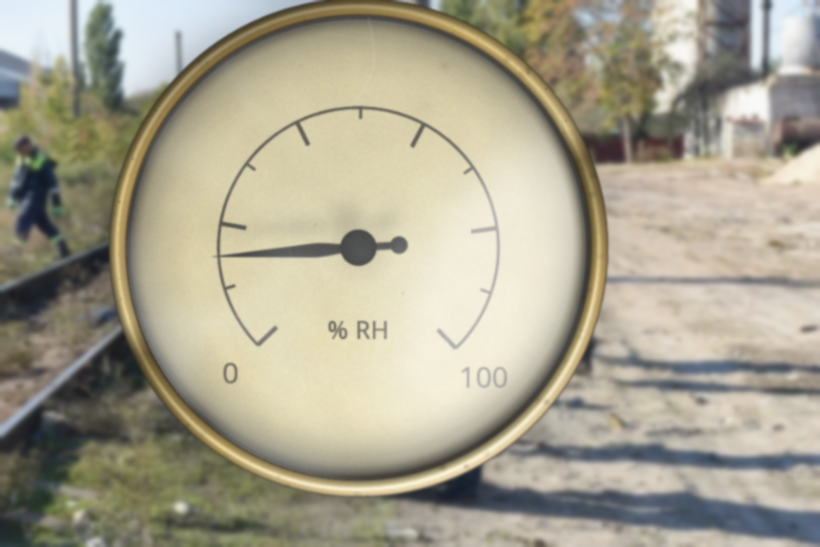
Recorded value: {"value": 15, "unit": "%"}
